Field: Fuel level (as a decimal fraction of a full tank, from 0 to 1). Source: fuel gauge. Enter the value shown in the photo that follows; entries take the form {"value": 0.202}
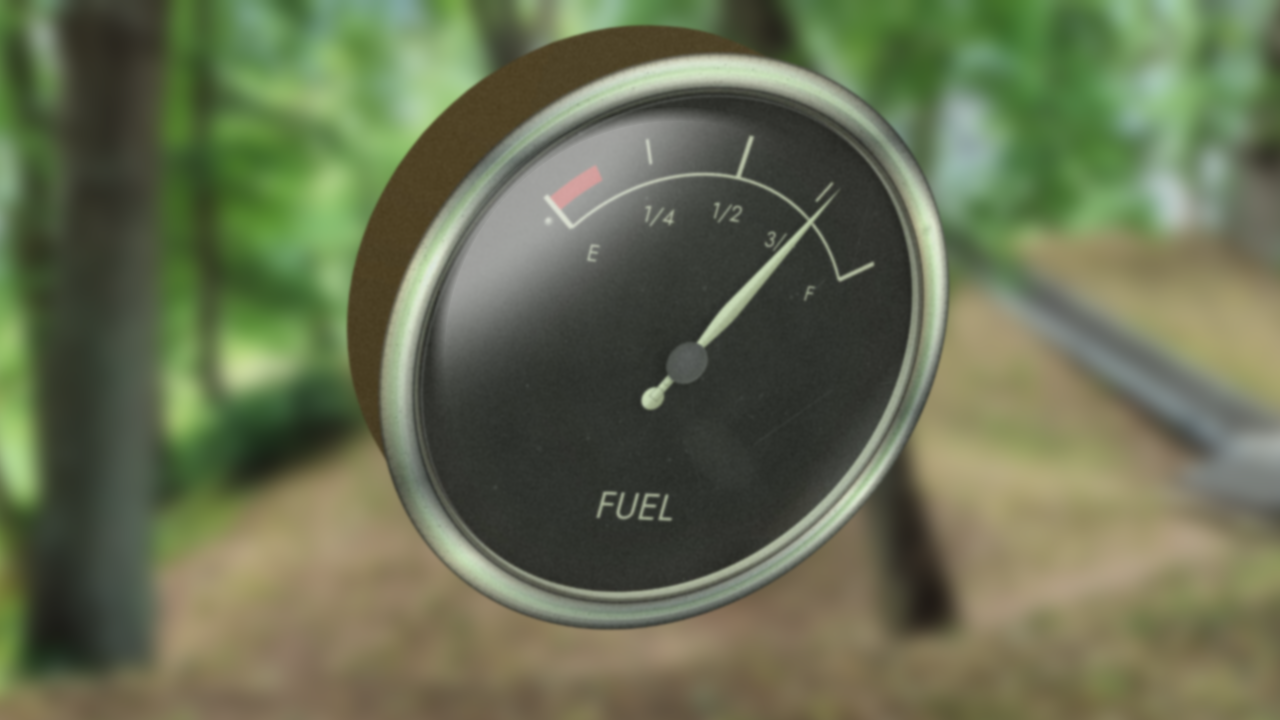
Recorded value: {"value": 0.75}
